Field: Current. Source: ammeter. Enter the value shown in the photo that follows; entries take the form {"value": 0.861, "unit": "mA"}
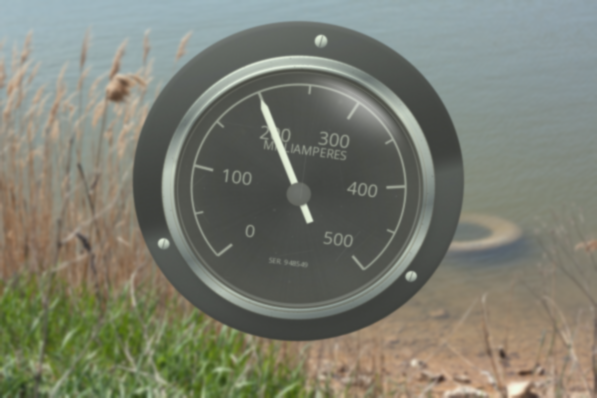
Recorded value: {"value": 200, "unit": "mA"}
